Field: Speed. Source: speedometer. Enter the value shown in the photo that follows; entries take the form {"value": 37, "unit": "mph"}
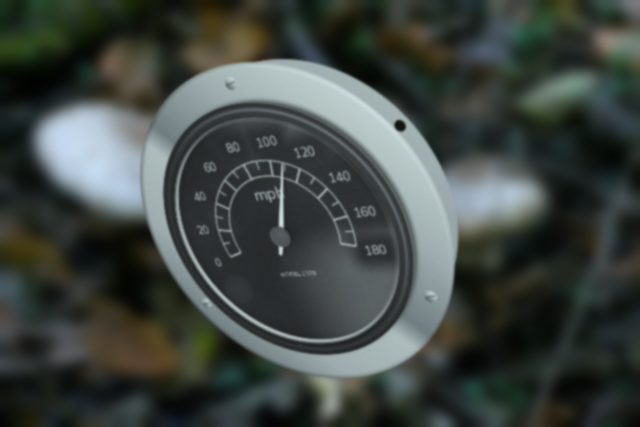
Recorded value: {"value": 110, "unit": "mph"}
